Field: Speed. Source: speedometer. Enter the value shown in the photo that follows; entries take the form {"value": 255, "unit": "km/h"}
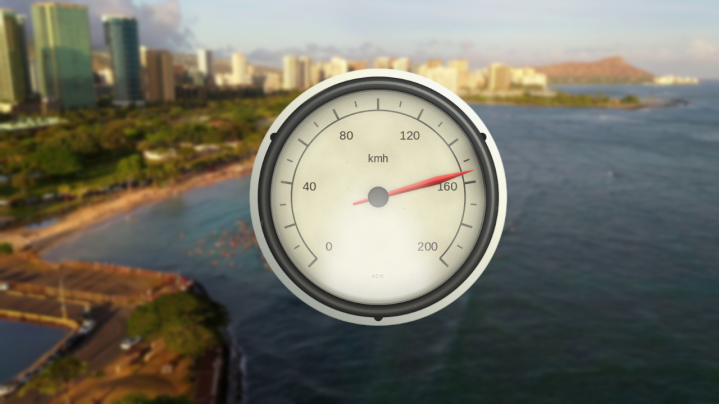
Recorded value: {"value": 155, "unit": "km/h"}
